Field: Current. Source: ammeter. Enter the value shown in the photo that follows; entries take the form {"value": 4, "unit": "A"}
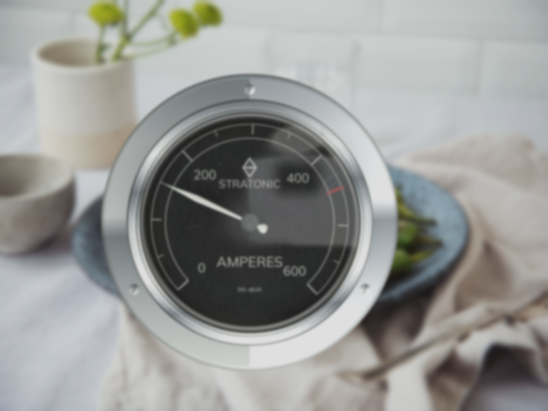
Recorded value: {"value": 150, "unit": "A"}
